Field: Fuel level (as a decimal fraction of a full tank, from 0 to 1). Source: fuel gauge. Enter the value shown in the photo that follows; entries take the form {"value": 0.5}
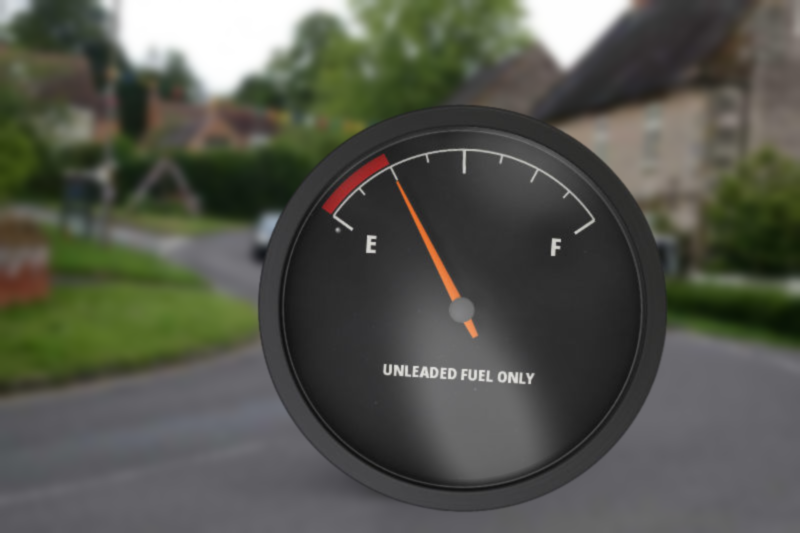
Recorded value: {"value": 0.25}
